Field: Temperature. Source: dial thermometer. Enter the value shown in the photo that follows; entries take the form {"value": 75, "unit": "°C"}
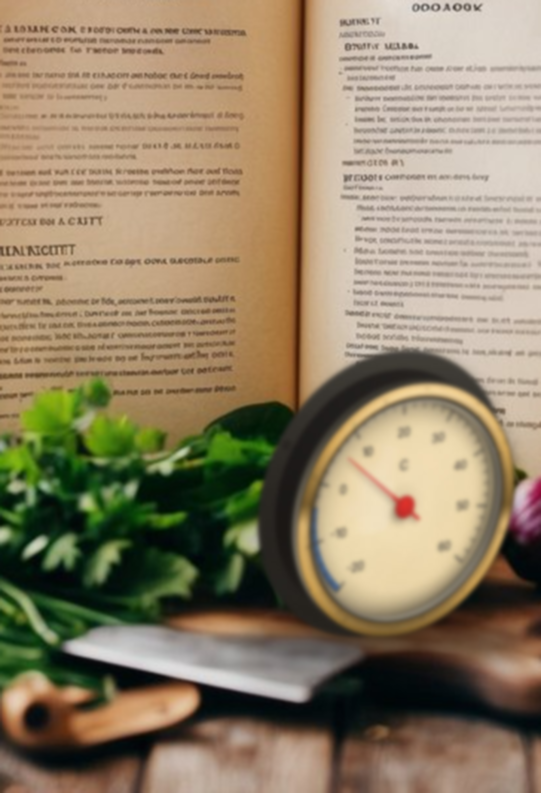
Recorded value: {"value": 6, "unit": "°C"}
